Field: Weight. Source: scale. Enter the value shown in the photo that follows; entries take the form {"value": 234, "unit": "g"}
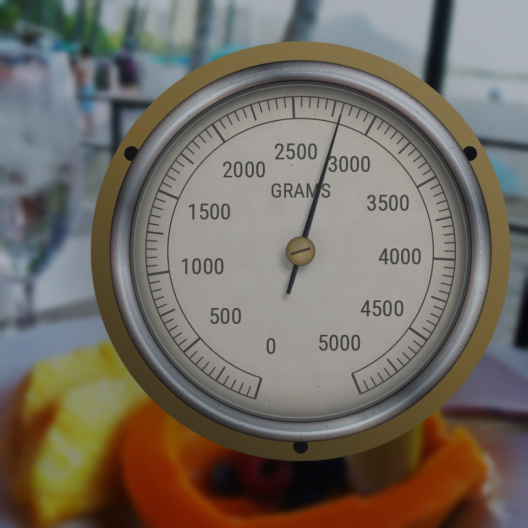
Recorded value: {"value": 2800, "unit": "g"}
